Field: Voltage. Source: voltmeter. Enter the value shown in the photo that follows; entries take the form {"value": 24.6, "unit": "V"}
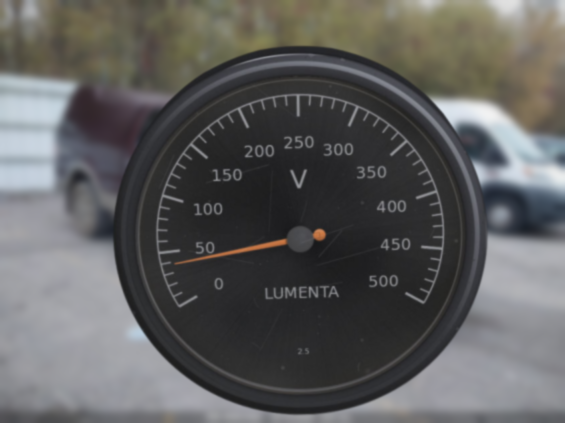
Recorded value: {"value": 40, "unit": "V"}
